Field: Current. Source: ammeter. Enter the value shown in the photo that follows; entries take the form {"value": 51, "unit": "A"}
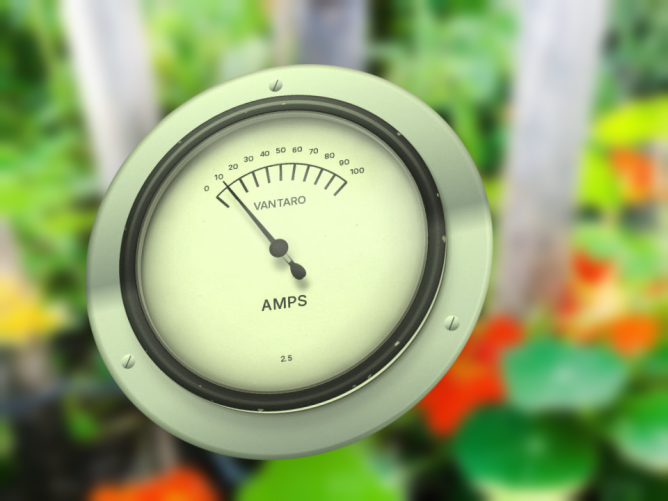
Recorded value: {"value": 10, "unit": "A"}
